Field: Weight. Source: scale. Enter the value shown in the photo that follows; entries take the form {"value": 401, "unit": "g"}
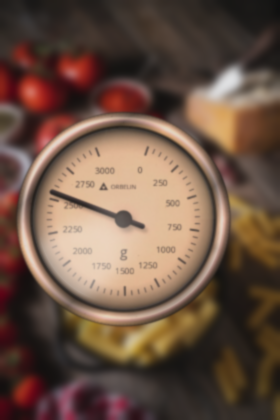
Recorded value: {"value": 2550, "unit": "g"}
